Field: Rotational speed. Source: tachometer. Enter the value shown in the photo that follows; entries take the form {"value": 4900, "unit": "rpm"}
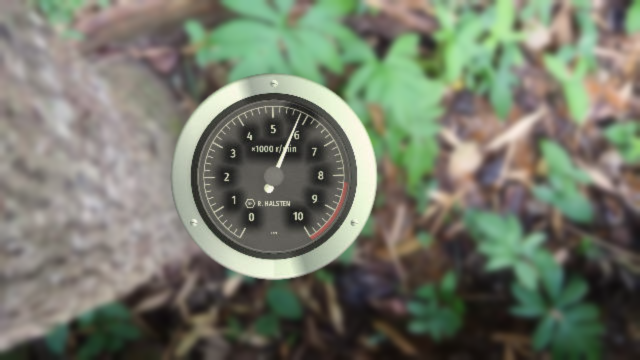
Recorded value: {"value": 5800, "unit": "rpm"}
